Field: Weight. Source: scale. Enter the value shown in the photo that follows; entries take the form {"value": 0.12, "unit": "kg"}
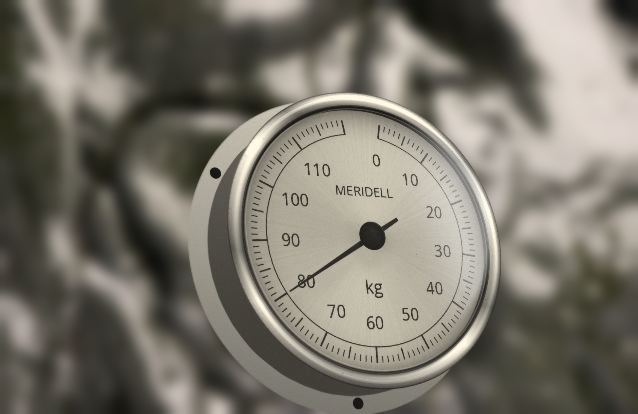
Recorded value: {"value": 80, "unit": "kg"}
